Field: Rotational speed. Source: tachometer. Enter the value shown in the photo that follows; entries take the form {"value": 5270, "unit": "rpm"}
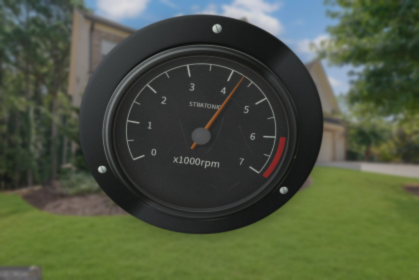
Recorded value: {"value": 4250, "unit": "rpm"}
